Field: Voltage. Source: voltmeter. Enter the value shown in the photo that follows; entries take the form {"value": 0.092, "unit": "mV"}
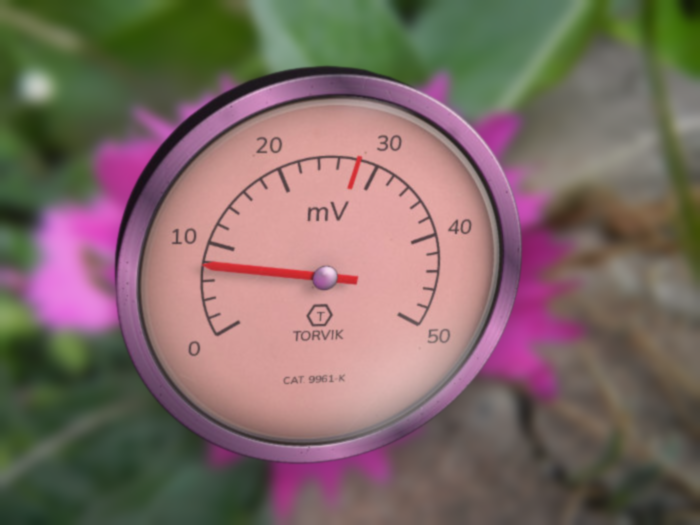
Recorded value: {"value": 8, "unit": "mV"}
